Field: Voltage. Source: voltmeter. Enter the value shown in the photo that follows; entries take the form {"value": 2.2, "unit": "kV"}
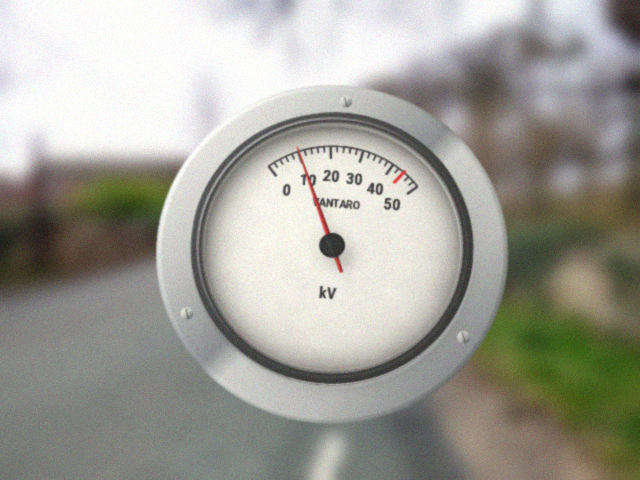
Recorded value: {"value": 10, "unit": "kV"}
